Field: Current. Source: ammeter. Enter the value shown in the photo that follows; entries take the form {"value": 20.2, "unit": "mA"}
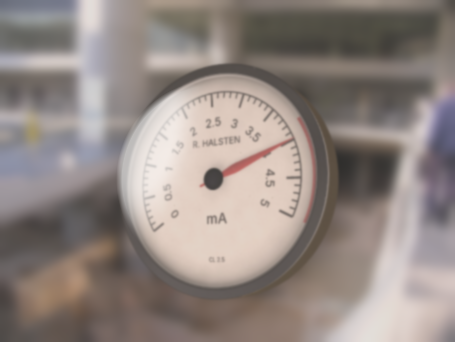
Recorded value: {"value": 4, "unit": "mA"}
